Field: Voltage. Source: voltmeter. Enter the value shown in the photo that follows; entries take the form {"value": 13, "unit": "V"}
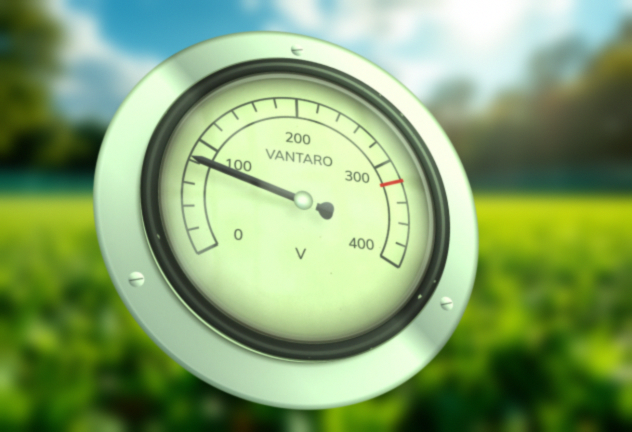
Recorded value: {"value": 80, "unit": "V"}
